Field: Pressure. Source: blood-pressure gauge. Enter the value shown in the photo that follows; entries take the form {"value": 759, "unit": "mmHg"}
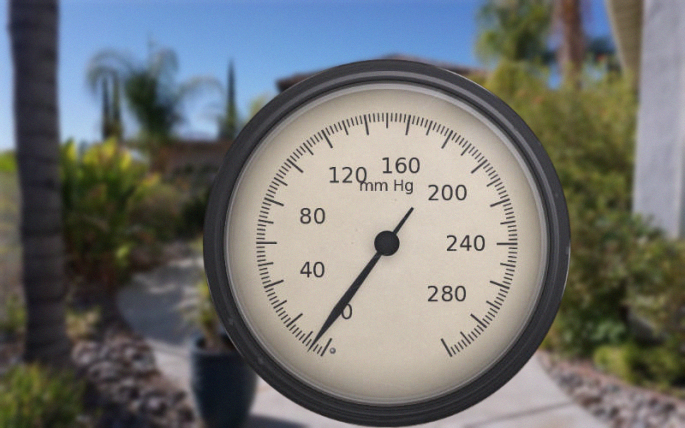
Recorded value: {"value": 6, "unit": "mmHg"}
